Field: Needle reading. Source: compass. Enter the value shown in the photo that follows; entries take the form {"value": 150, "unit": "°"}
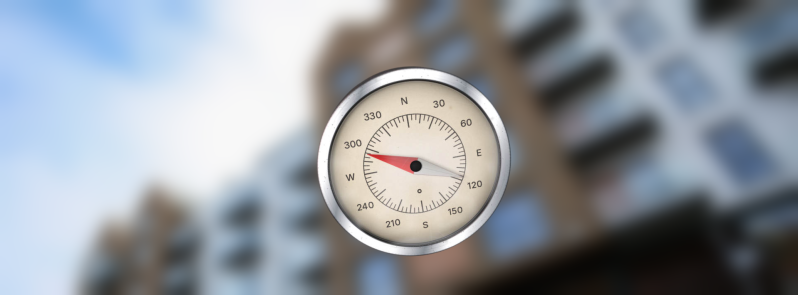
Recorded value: {"value": 295, "unit": "°"}
